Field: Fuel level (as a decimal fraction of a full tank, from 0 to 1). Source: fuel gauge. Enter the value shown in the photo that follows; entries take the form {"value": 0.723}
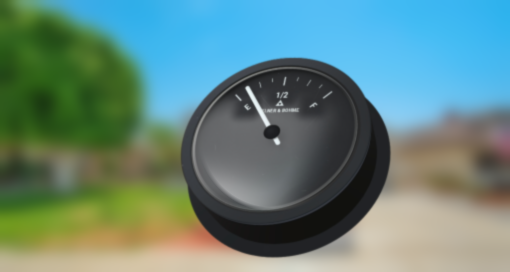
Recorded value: {"value": 0.125}
